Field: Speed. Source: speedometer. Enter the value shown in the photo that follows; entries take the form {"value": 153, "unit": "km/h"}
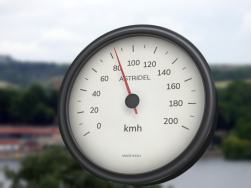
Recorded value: {"value": 85, "unit": "km/h"}
